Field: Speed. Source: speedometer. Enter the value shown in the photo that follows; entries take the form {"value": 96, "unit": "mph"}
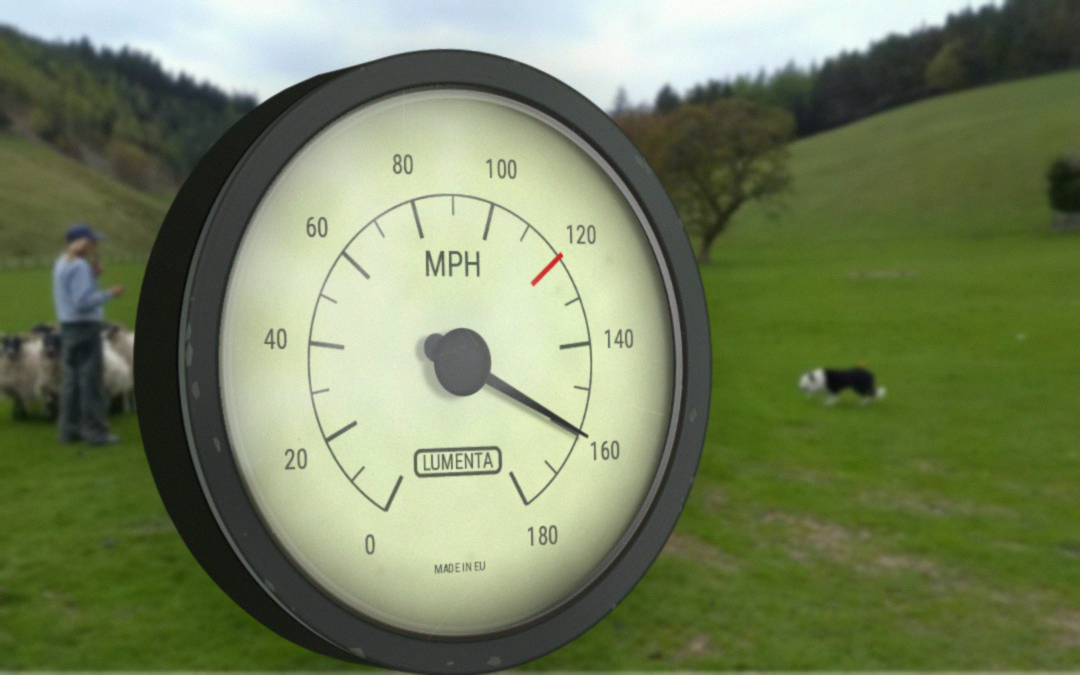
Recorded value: {"value": 160, "unit": "mph"}
